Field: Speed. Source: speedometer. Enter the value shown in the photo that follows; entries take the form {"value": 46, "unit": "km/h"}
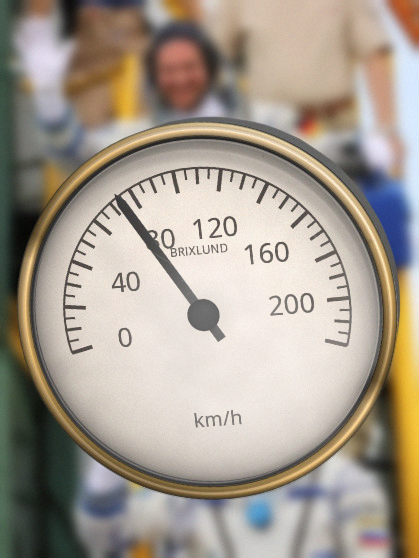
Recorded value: {"value": 75, "unit": "km/h"}
